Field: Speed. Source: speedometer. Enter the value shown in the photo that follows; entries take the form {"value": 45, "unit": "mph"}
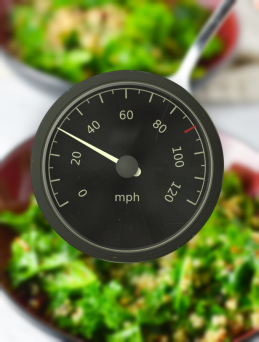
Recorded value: {"value": 30, "unit": "mph"}
